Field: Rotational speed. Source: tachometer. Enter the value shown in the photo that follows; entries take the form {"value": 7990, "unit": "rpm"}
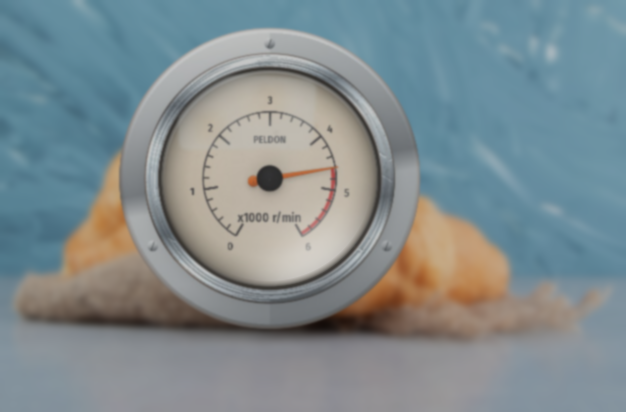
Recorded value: {"value": 4600, "unit": "rpm"}
